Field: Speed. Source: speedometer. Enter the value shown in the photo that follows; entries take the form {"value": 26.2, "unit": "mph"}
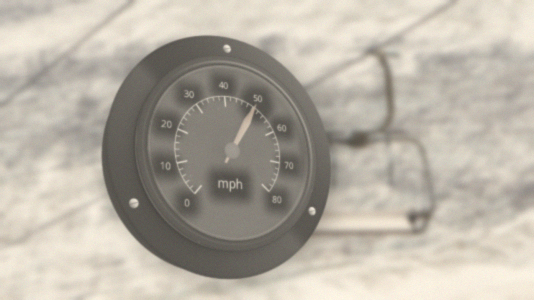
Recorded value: {"value": 50, "unit": "mph"}
